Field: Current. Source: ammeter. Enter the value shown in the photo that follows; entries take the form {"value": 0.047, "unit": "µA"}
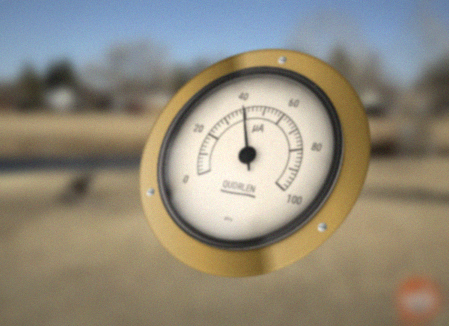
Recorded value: {"value": 40, "unit": "µA"}
